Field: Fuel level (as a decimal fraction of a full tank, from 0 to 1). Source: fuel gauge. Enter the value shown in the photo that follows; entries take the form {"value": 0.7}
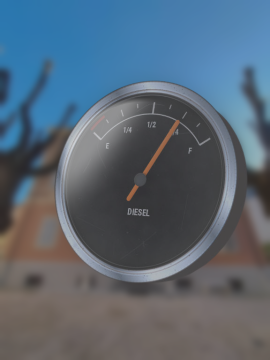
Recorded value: {"value": 0.75}
